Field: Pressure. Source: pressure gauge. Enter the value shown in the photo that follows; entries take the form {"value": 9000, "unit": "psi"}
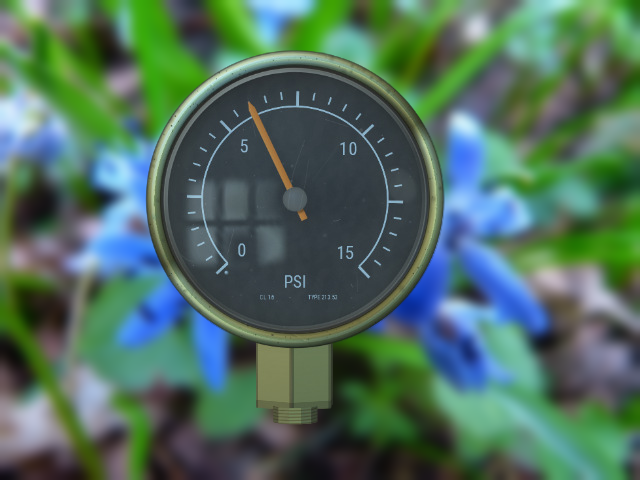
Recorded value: {"value": 6, "unit": "psi"}
